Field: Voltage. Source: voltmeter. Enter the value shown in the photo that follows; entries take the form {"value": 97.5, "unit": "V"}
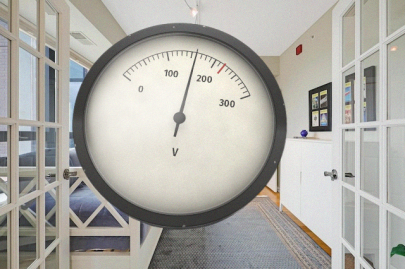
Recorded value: {"value": 160, "unit": "V"}
